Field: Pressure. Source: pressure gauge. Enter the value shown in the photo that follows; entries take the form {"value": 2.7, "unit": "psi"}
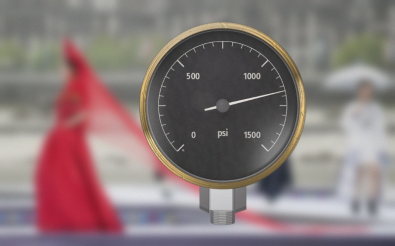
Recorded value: {"value": 1175, "unit": "psi"}
